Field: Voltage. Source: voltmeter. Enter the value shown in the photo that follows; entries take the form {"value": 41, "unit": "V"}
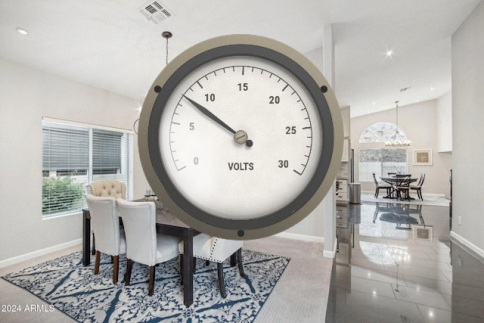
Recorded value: {"value": 8, "unit": "V"}
